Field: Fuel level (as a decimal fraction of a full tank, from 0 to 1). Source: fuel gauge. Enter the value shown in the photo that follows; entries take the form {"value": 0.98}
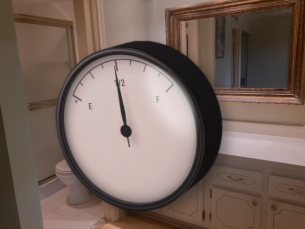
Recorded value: {"value": 0.5}
